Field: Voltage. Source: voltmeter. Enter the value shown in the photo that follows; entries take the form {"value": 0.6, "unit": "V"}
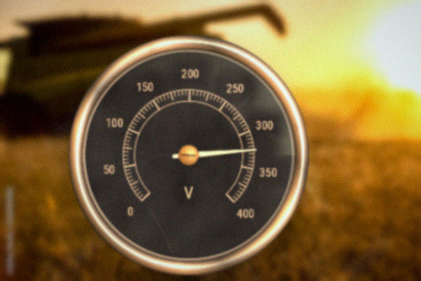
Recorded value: {"value": 325, "unit": "V"}
